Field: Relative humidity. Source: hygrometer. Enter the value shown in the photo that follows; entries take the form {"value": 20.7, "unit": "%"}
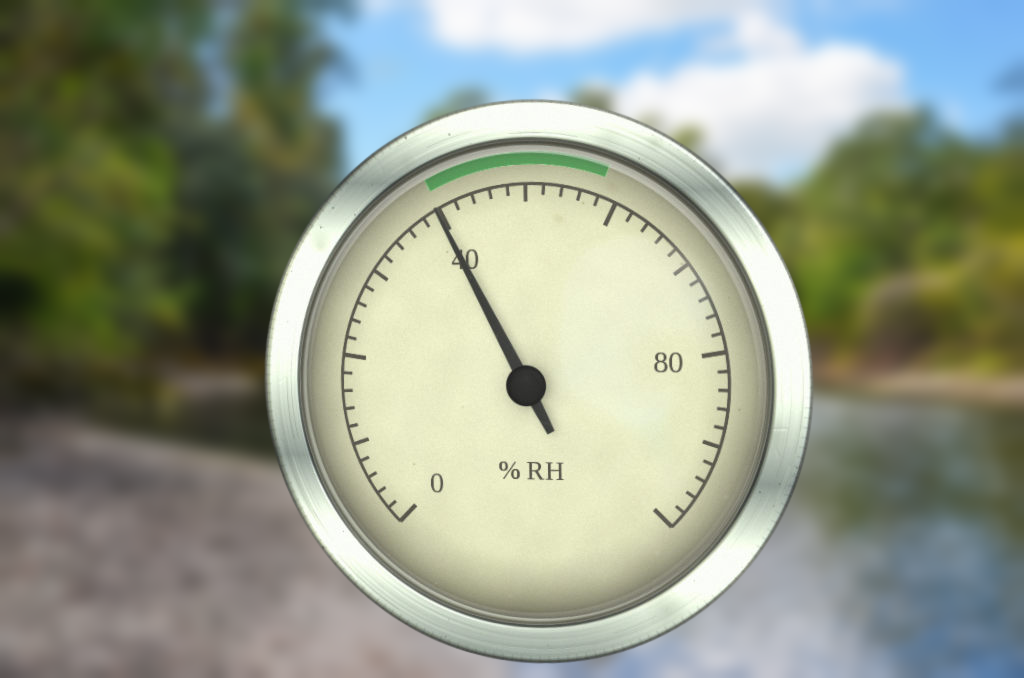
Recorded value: {"value": 40, "unit": "%"}
